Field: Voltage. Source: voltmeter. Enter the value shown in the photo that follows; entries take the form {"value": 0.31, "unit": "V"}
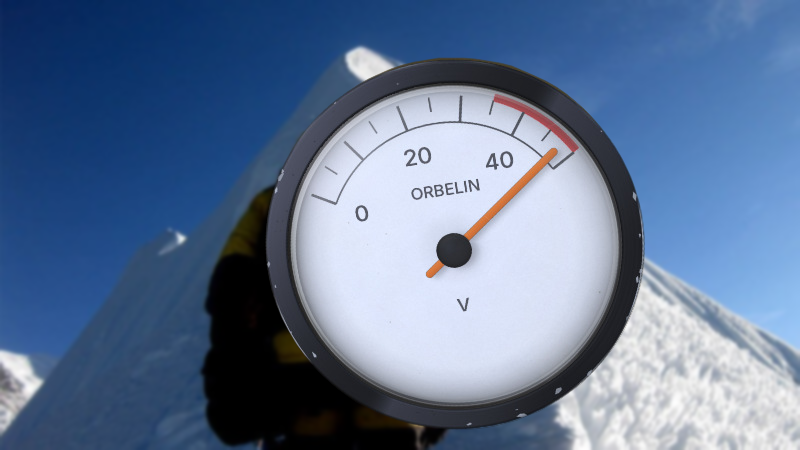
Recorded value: {"value": 47.5, "unit": "V"}
